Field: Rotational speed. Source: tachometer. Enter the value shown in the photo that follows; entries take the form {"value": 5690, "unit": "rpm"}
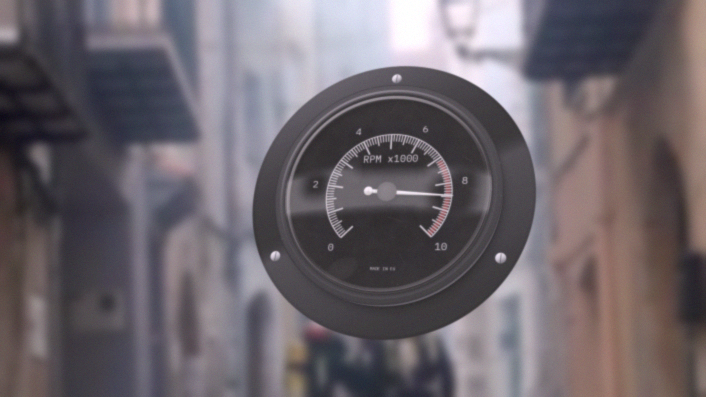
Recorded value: {"value": 8500, "unit": "rpm"}
